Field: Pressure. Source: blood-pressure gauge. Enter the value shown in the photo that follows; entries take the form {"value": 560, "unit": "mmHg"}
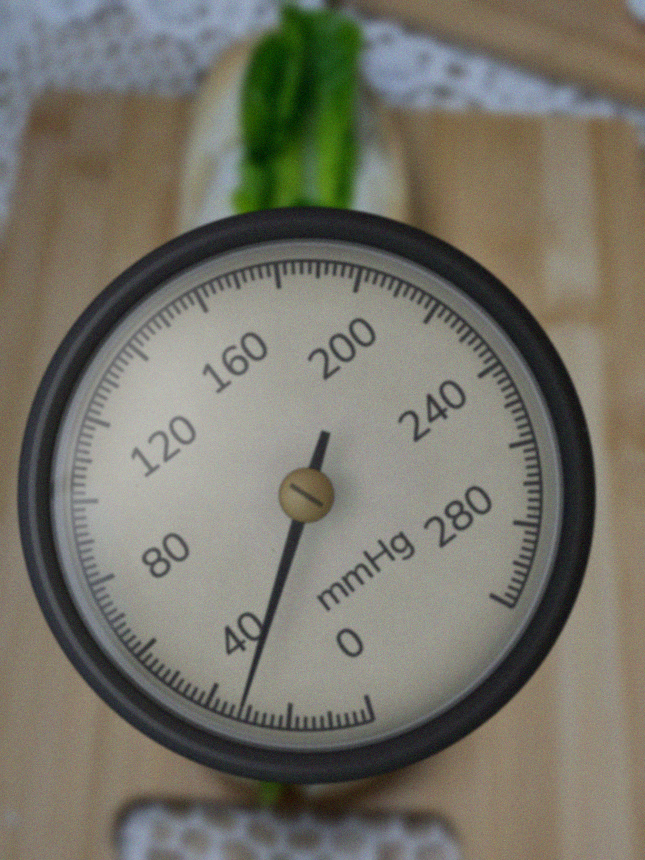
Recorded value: {"value": 32, "unit": "mmHg"}
